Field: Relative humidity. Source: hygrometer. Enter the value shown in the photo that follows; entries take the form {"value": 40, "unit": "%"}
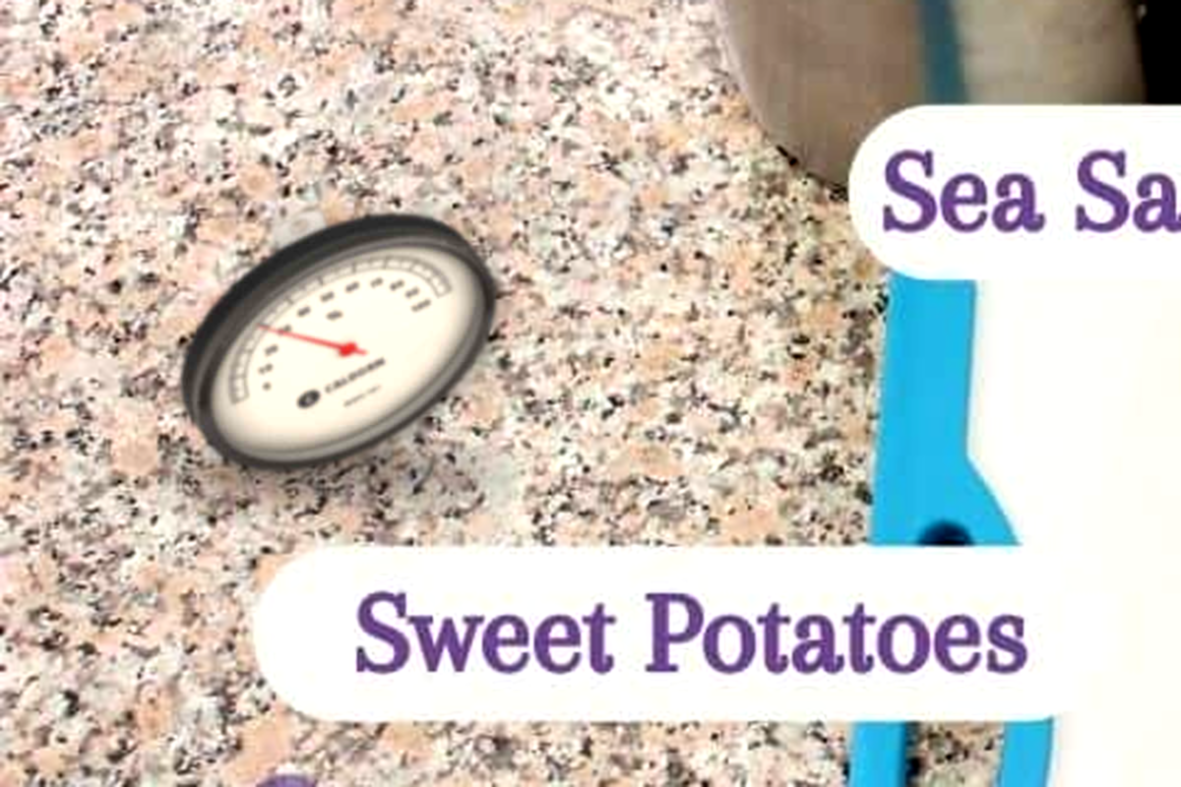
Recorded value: {"value": 30, "unit": "%"}
